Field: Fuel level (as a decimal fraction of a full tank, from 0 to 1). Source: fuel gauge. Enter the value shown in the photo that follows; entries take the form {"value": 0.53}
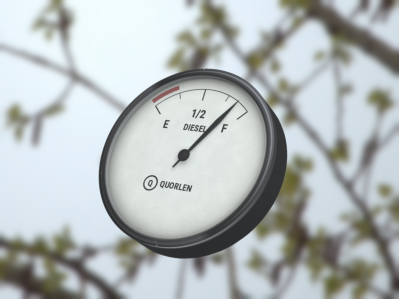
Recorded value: {"value": 0.875}
